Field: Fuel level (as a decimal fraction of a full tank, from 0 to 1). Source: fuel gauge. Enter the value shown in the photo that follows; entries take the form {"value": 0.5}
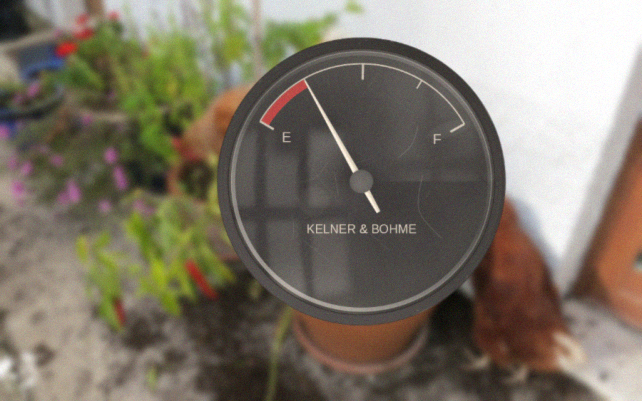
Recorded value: {"value": 0.25}
